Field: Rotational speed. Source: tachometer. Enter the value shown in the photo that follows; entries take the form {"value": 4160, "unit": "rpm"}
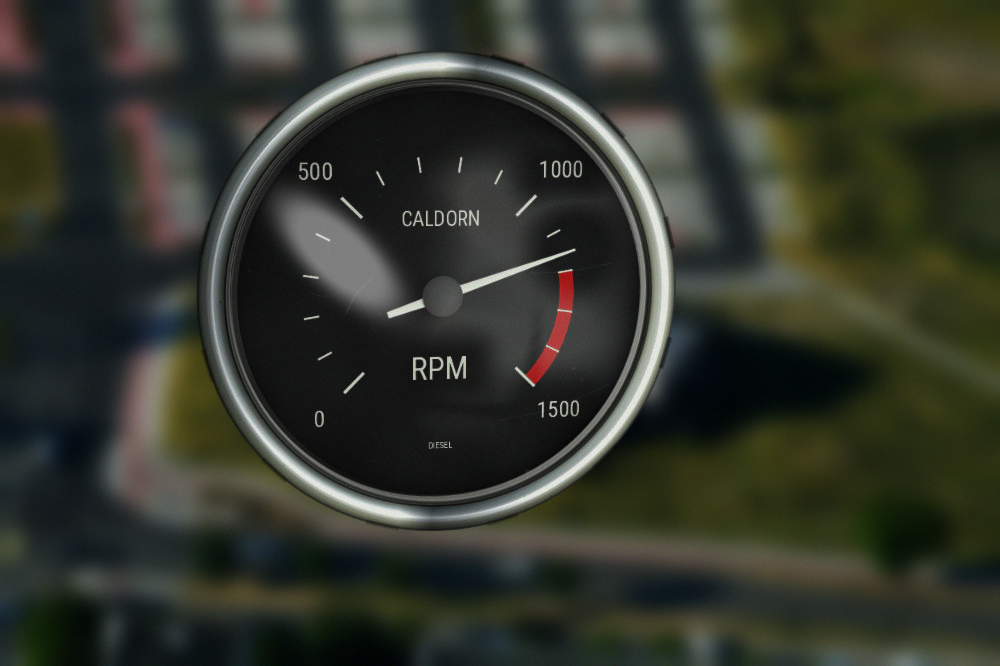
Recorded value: {"value": 1150, "unit": "rpm"}
